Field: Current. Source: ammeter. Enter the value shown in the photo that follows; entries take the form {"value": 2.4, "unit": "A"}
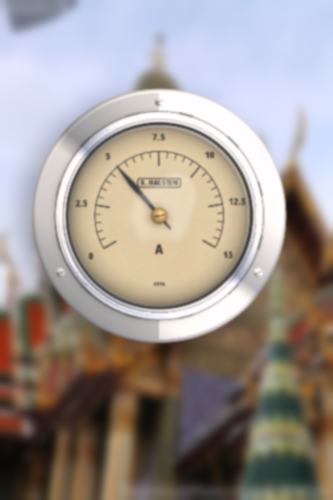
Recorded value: {"value": 5, "unit": "A"}
